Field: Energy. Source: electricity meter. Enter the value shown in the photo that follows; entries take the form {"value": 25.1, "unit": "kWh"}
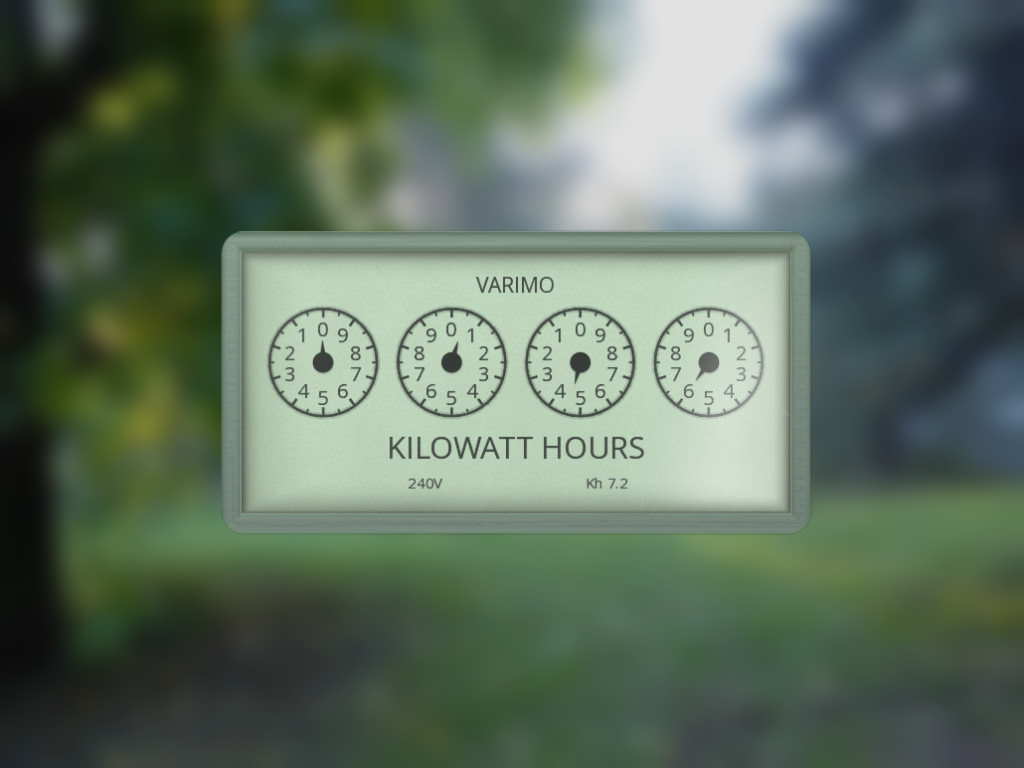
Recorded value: {"value": 46, "unit": "kWh"}
